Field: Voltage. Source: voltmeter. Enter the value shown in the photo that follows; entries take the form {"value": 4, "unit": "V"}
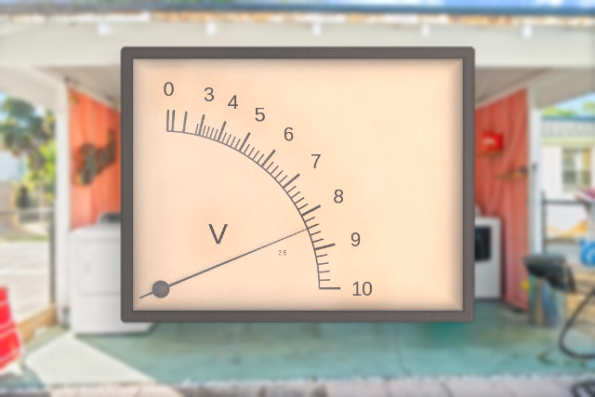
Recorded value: {"value": 8.4, "unit": "V"}
